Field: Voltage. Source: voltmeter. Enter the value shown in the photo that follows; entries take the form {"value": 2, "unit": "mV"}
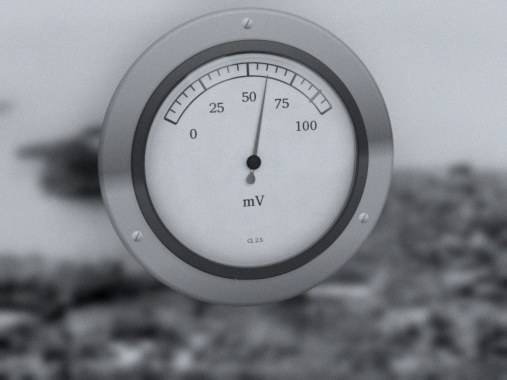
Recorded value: {"value": 60, "unit": "mV"}
